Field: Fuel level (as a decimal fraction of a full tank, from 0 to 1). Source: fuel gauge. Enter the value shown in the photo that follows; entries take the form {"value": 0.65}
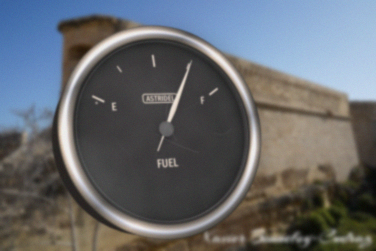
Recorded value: {"value": 0.75}
